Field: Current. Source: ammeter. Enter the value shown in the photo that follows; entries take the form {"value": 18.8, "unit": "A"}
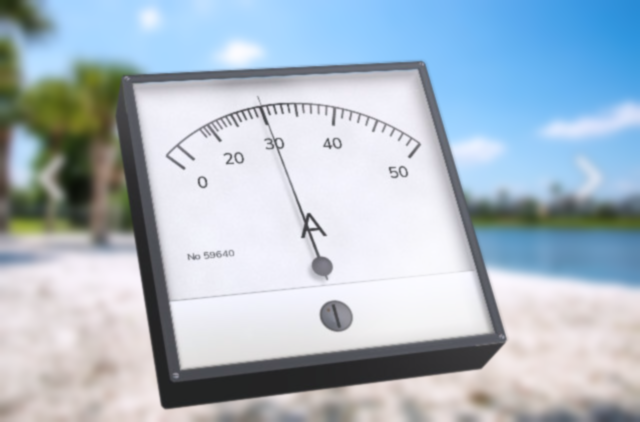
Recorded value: {"value": 30, "unit": "A"}
